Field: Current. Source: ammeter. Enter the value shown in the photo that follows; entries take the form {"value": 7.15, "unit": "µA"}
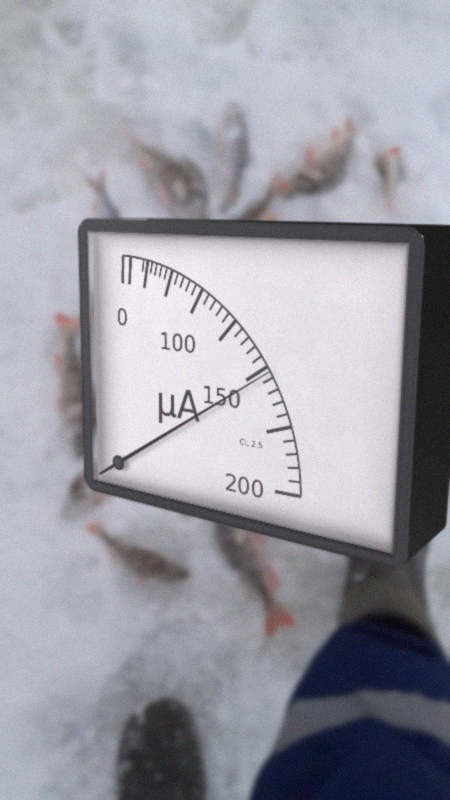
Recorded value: {"value": 152.5, "unit": "µA"}
